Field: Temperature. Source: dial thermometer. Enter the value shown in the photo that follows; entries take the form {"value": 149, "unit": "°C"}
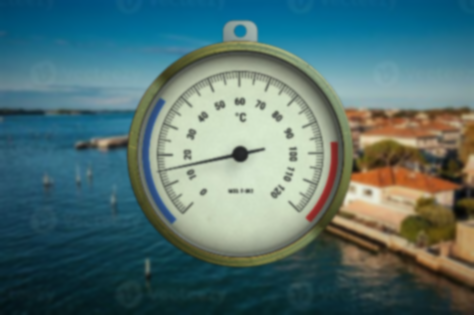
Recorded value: {"value": 15, "unit": "°C"}
